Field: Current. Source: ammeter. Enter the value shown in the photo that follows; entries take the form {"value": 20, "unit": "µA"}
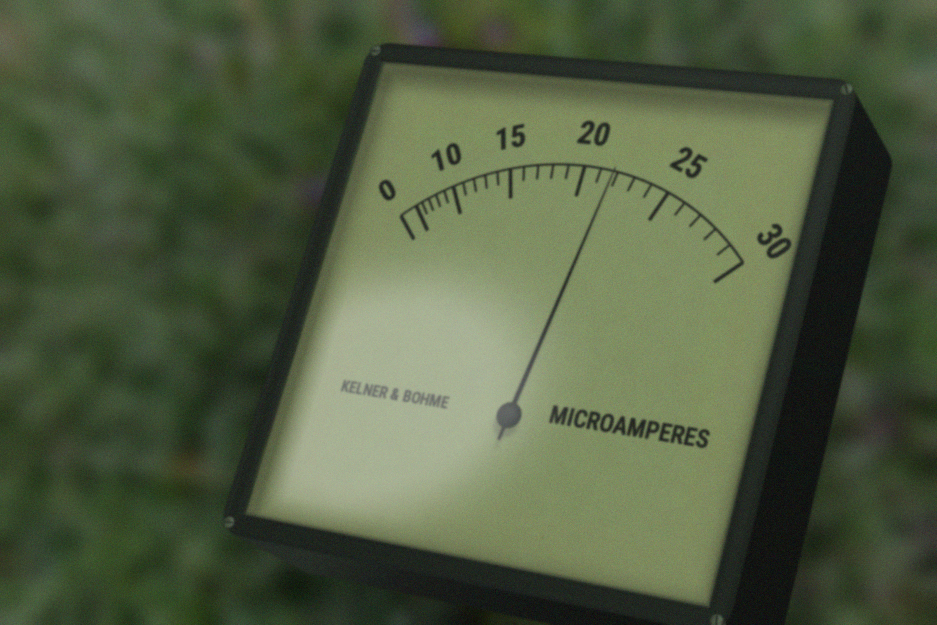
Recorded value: {"value": 22, "unit": "µA"}
